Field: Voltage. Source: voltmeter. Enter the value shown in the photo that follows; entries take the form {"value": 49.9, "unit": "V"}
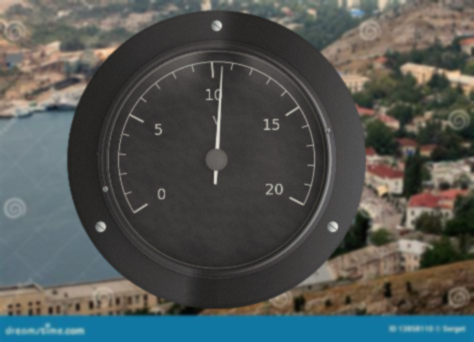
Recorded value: {"value": 10.5, "unit": "V"}
